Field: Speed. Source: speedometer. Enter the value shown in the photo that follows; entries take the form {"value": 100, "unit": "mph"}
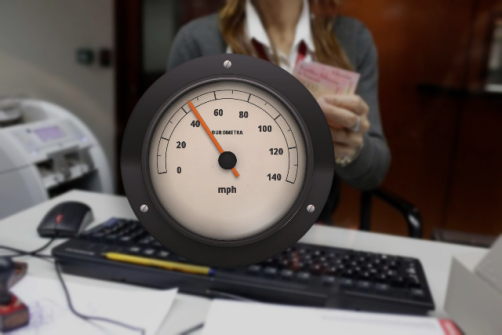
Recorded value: {"value": 45, "unit": "mph"}
